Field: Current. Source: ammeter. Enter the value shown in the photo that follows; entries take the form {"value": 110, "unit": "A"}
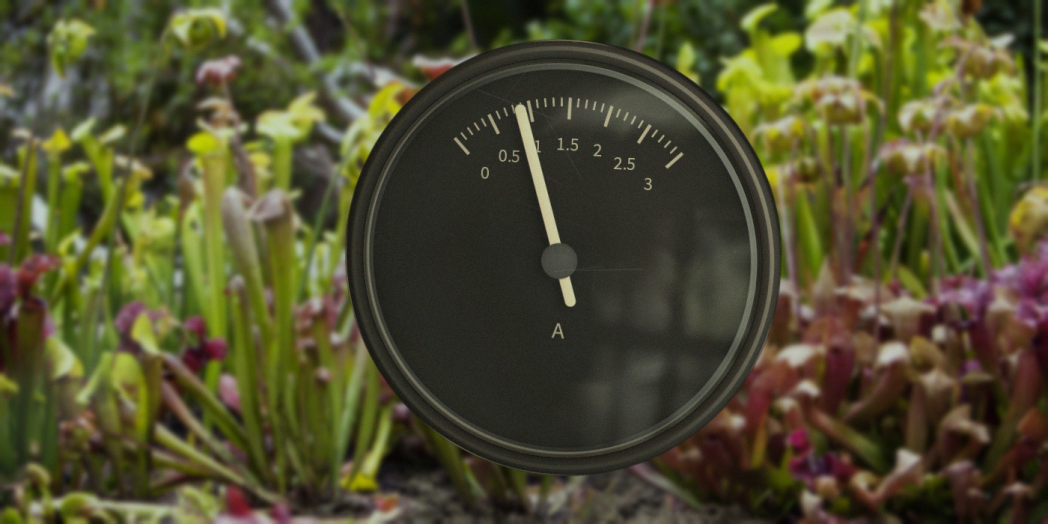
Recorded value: {"value": 0.9, "unit": "A"}
